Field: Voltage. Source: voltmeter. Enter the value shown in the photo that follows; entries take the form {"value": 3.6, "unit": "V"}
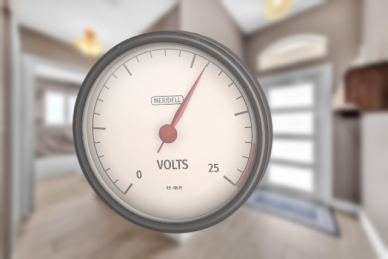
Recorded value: {"value": 16, "unit": "V"}
